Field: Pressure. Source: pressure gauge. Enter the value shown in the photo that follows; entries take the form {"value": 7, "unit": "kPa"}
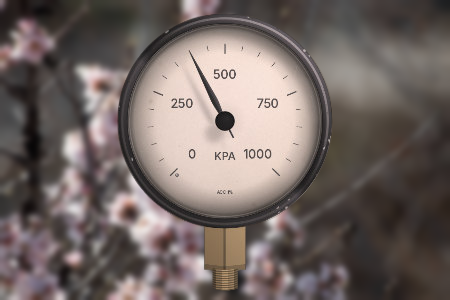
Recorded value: {"value": 400, "unit": "kPa"}
